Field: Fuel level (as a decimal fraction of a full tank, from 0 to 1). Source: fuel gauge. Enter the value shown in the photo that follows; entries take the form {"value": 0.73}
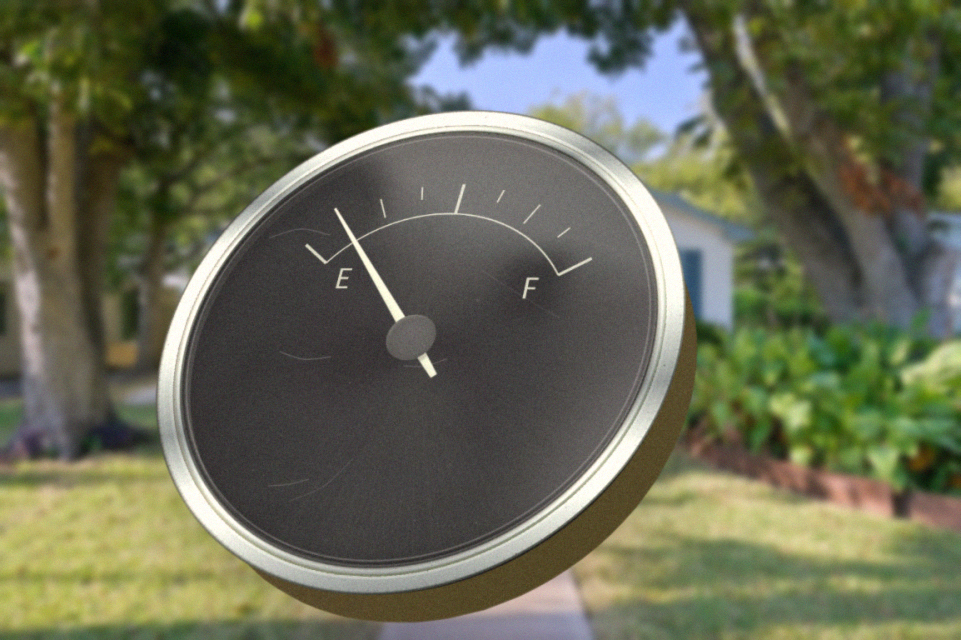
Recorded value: {"value": 0.125}
